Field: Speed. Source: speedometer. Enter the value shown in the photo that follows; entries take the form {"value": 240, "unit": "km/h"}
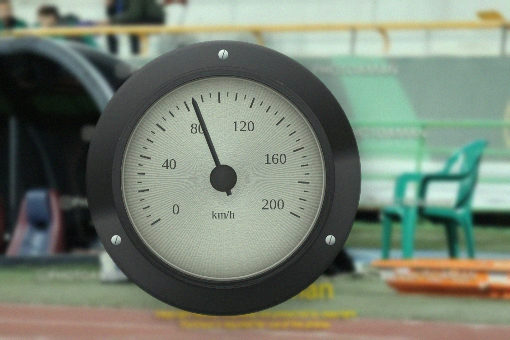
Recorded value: {"value": 85, "unit": "km/h"}
